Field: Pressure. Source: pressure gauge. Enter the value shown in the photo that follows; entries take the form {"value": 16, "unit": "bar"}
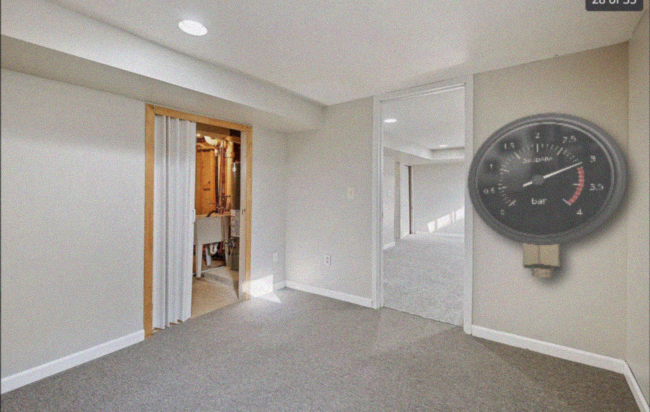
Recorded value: {"value": 3, "unit": "bar"}
